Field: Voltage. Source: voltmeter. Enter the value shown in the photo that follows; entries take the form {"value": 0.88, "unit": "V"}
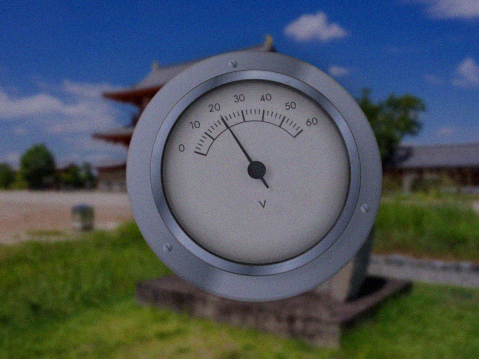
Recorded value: {"value": 20, "unit": "V"}
